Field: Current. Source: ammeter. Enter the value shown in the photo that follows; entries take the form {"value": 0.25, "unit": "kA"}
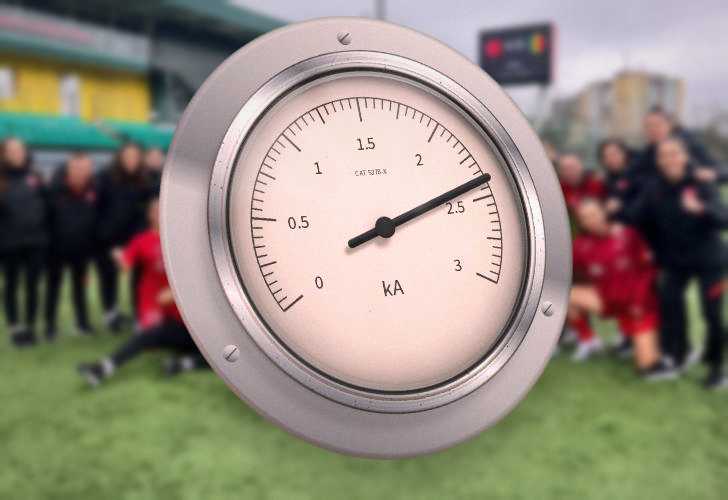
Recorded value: {"value": 2.4, "unit": "kA"}
